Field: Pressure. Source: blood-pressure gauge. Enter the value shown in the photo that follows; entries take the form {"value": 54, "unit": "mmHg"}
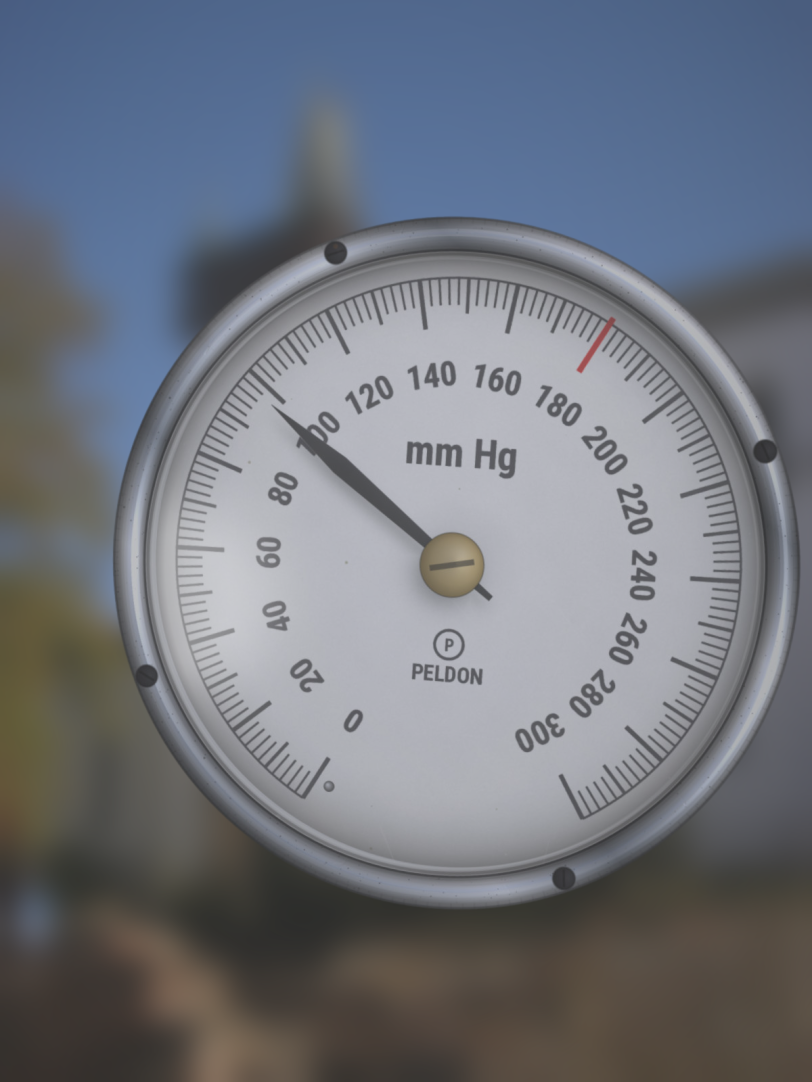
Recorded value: {"value": 98, "unit": "mmHg"}
